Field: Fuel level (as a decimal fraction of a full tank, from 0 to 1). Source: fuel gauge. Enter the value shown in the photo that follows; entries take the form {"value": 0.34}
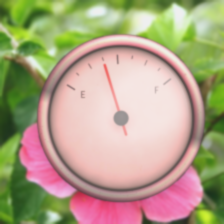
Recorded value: {"value": 0.375}
